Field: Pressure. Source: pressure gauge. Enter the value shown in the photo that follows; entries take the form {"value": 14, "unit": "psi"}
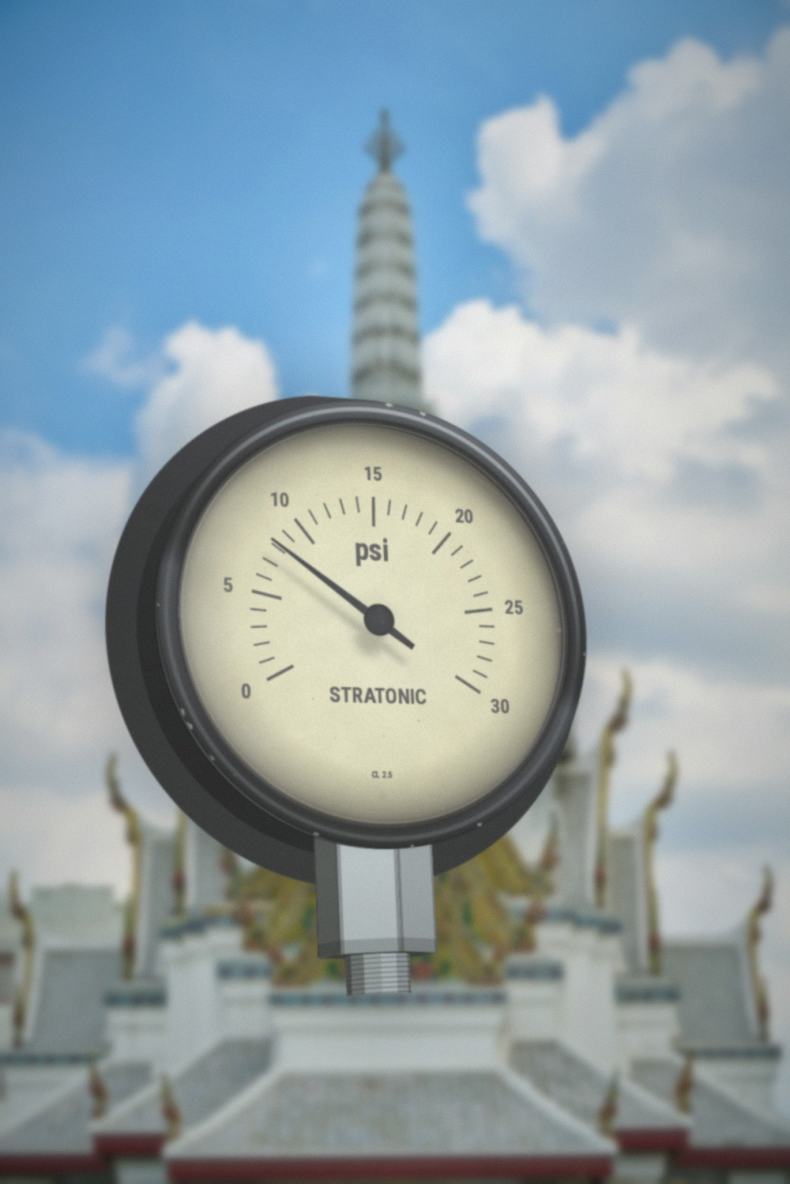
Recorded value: {"value": 8, "unit": "psi"}
